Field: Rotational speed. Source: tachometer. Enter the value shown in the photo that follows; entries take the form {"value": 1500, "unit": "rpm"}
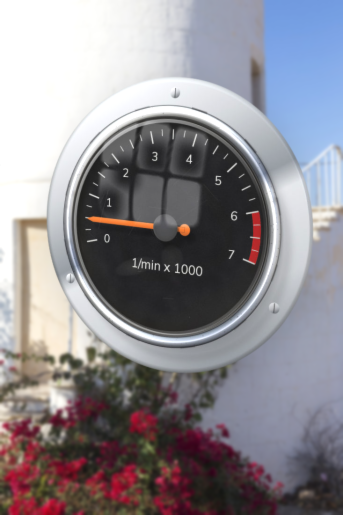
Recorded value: {"value": 500, "unit": "rpm"}
